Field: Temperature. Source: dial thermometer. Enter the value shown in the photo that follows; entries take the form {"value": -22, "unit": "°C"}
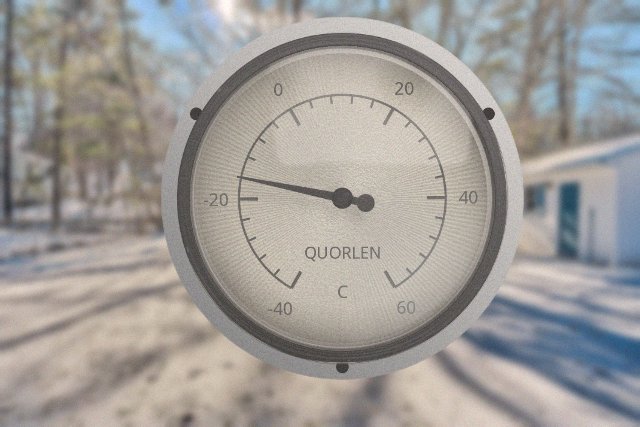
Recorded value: {"value": -16, "unit": "°C"}
